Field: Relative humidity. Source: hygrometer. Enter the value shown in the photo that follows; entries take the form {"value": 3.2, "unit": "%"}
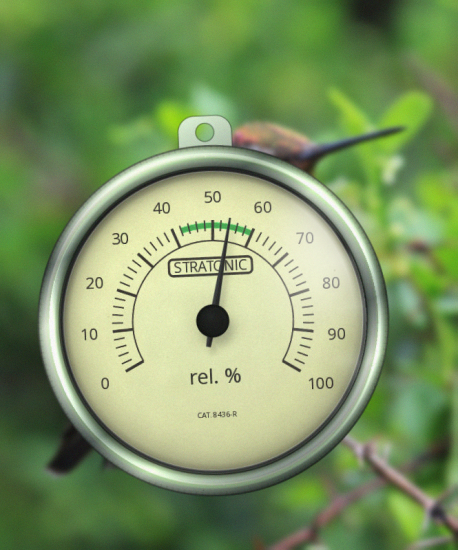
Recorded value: {"value": 54, "unit": "%"}
